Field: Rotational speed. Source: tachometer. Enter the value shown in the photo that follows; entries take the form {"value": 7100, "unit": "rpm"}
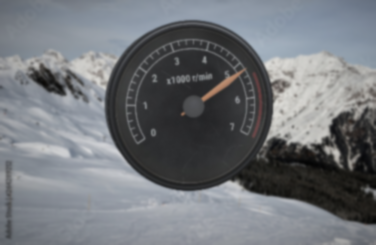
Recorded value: {"value": 5200, "unit": "rpm"}
